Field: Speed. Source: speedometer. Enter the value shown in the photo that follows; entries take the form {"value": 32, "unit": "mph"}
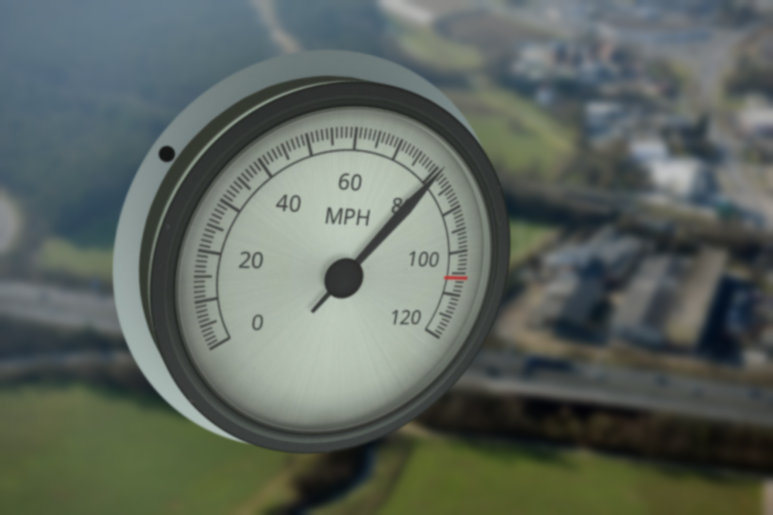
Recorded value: {"value": 80, "unit": "mph"}
